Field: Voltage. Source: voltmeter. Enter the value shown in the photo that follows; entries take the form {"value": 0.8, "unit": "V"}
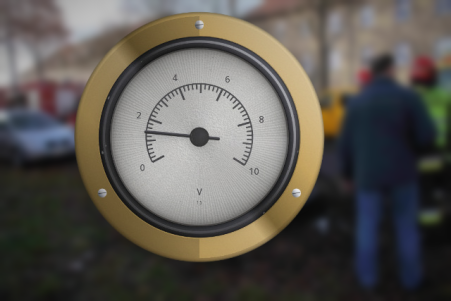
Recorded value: {"value": 1.4, "unit": "V"}
